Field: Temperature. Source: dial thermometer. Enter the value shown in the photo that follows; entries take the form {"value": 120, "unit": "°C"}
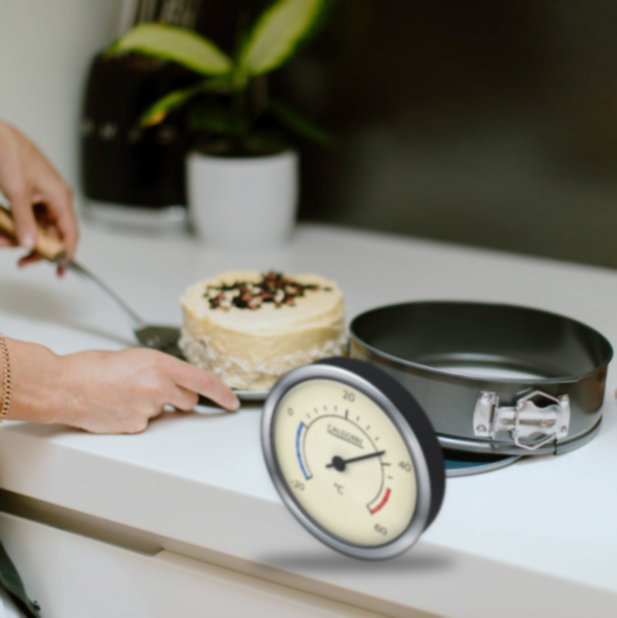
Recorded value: {"value": 36, "unit": "°C"}
